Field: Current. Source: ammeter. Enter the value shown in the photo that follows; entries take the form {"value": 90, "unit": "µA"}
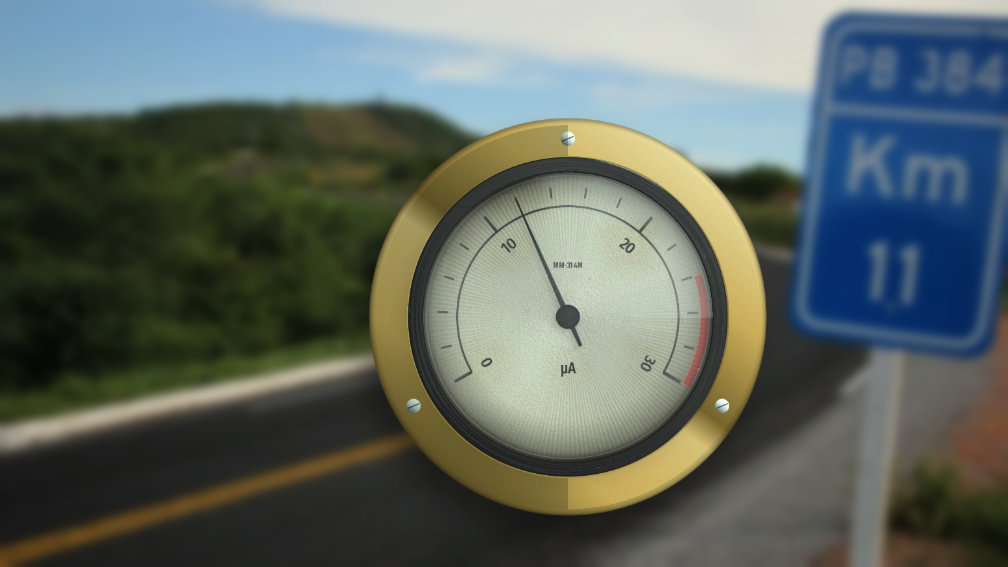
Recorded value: {"value": 12, "unit": "µA"}
